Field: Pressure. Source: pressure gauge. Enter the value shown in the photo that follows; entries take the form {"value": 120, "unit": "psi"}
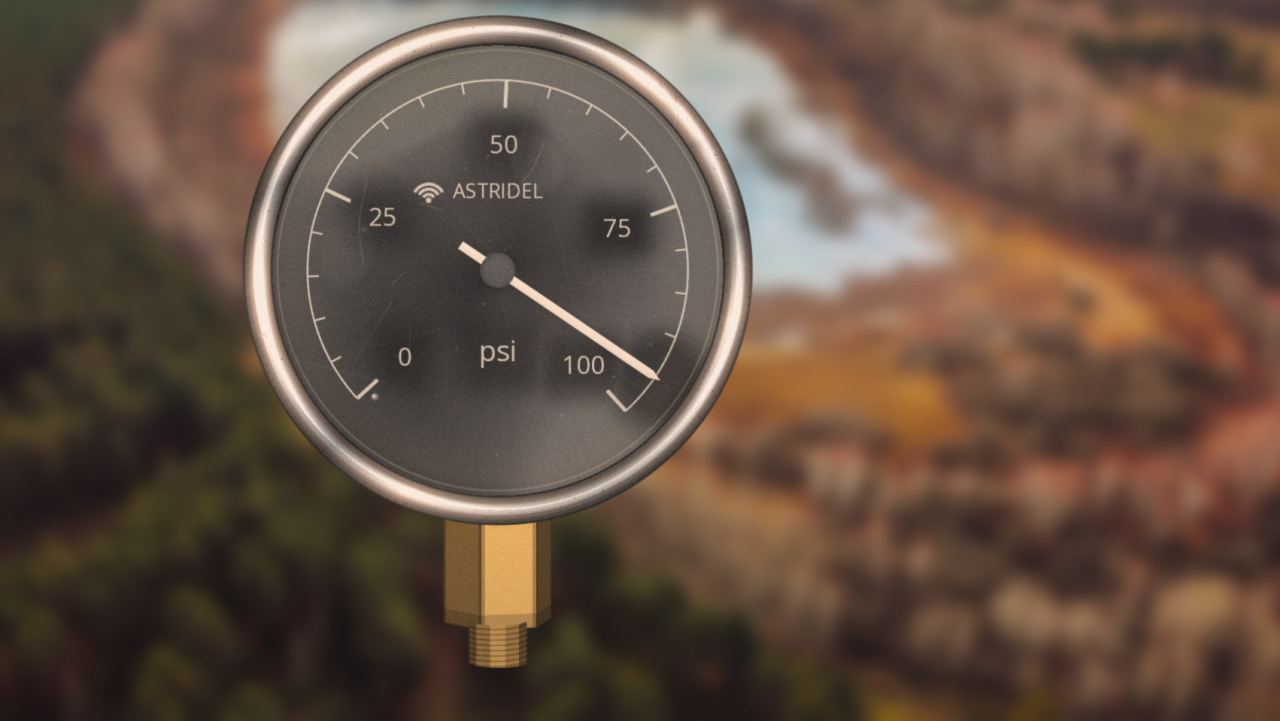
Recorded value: {"value": 95, "unit": "psi"}
